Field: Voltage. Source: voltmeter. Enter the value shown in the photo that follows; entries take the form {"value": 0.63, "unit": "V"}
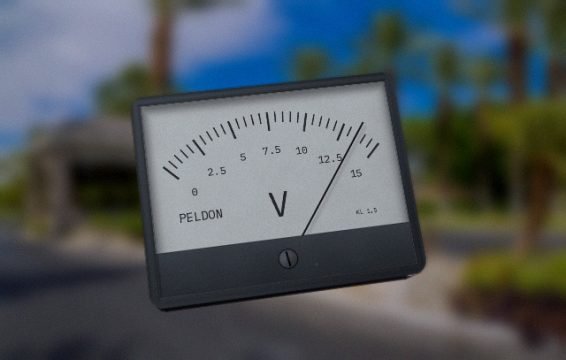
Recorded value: {"value": 13.5, "unit": "V"}
